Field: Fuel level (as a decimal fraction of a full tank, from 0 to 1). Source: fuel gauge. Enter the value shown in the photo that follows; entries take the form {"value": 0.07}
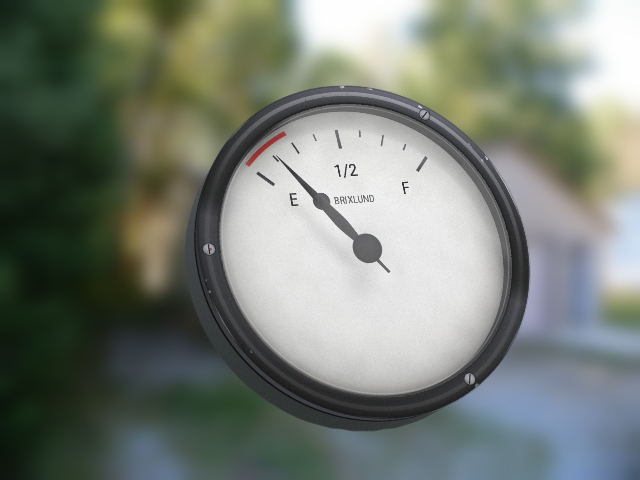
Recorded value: {"value": 0.125}
